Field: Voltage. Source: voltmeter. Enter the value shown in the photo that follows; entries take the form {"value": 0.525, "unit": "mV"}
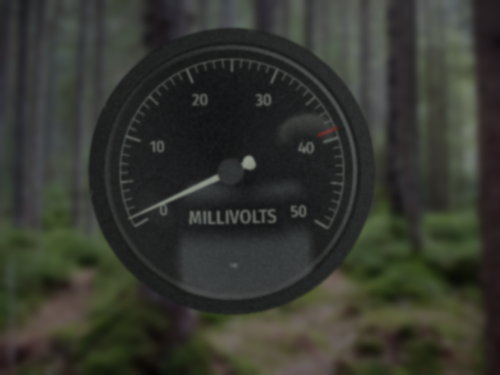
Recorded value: {"value": 1, "unit": "mV"}
